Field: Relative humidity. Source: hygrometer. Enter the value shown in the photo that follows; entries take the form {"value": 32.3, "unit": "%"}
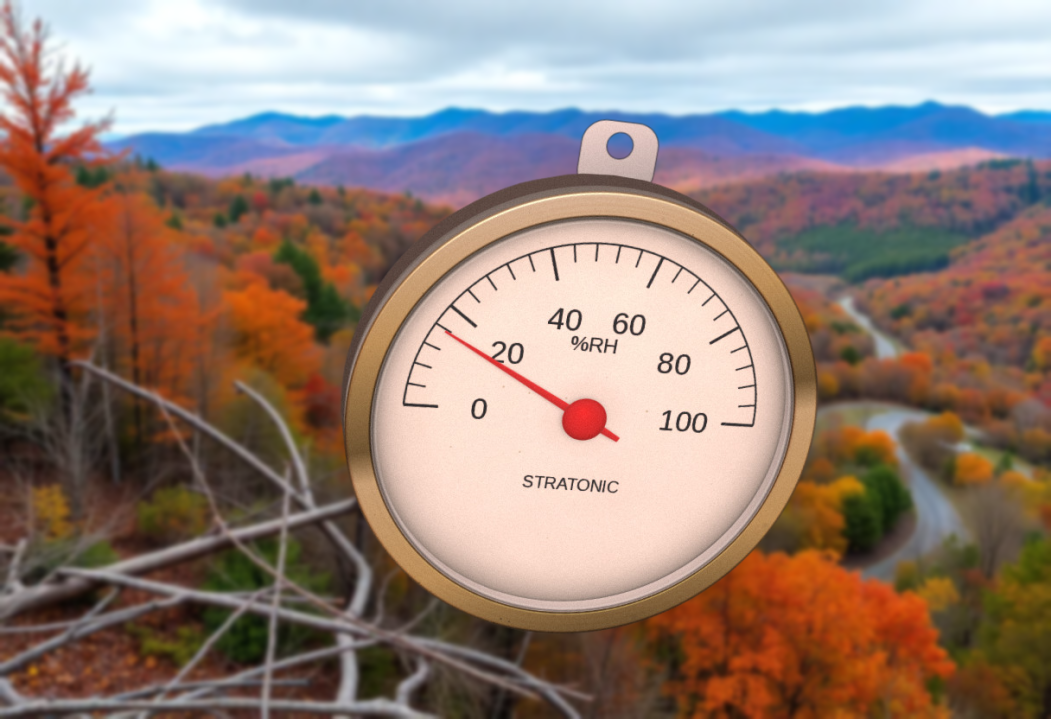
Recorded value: {"value": 16, "unit": "%"}
